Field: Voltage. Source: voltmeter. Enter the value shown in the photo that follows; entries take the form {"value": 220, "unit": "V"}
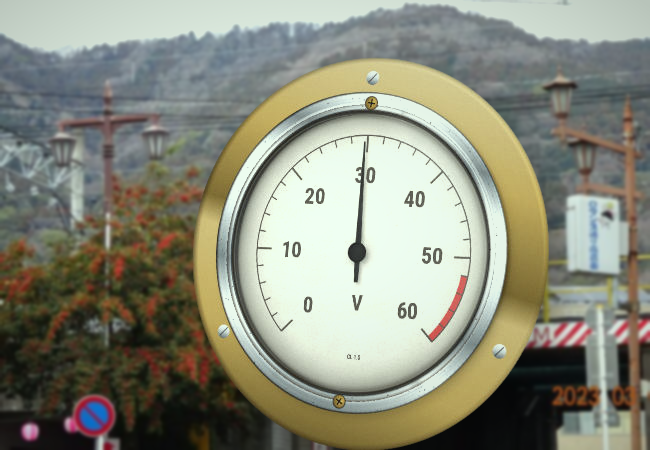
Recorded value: {"value": 30, "unit": "V"}
